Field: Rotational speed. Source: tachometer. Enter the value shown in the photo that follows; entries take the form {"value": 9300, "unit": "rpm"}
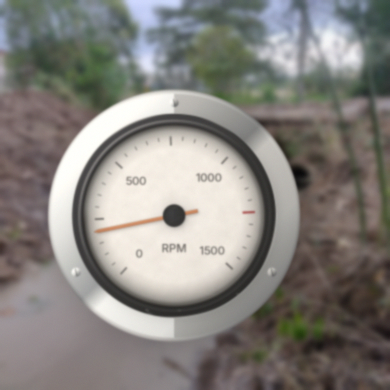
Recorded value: {"value": 200, "unit": "rpm"}
